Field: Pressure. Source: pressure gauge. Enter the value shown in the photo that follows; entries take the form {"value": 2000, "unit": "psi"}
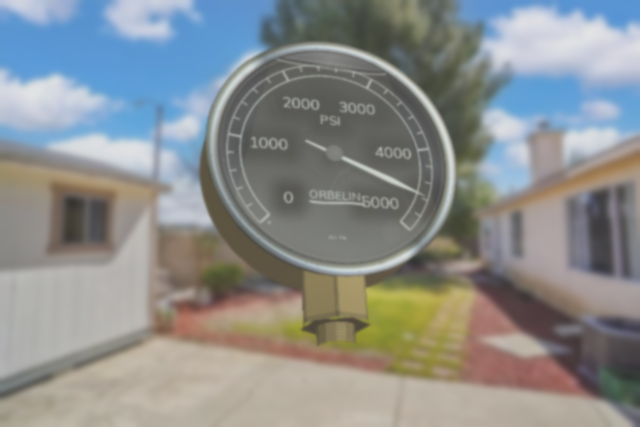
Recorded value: {"value": 4600, "unit": "psi"}
